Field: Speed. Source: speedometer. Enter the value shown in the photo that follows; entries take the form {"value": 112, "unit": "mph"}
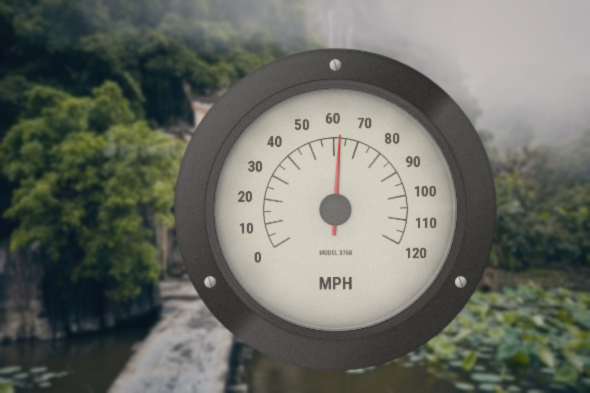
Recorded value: {"value": 62.5, "unit": "mph"}
